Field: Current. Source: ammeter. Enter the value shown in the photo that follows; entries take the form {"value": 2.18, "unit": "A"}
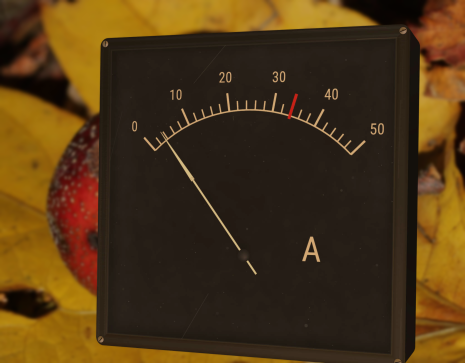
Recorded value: {"value": 4, "unit": "A"}
